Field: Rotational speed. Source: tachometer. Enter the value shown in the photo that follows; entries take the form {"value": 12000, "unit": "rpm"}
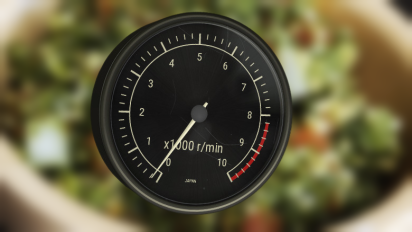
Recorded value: {"value": 200, "unit": "rpm"}
